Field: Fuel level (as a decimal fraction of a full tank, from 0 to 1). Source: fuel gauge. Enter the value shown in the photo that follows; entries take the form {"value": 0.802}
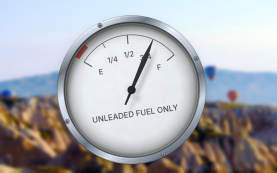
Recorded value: {"value": 0.75}
